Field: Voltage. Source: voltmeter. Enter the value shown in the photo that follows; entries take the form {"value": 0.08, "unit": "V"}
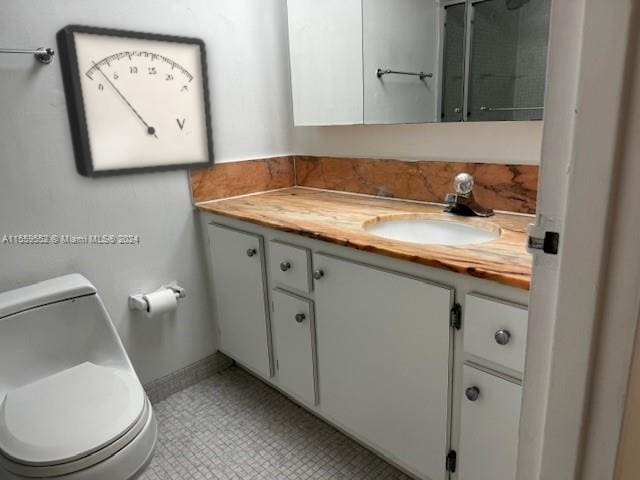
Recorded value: {"value": 2.5, "unit": "V"}
